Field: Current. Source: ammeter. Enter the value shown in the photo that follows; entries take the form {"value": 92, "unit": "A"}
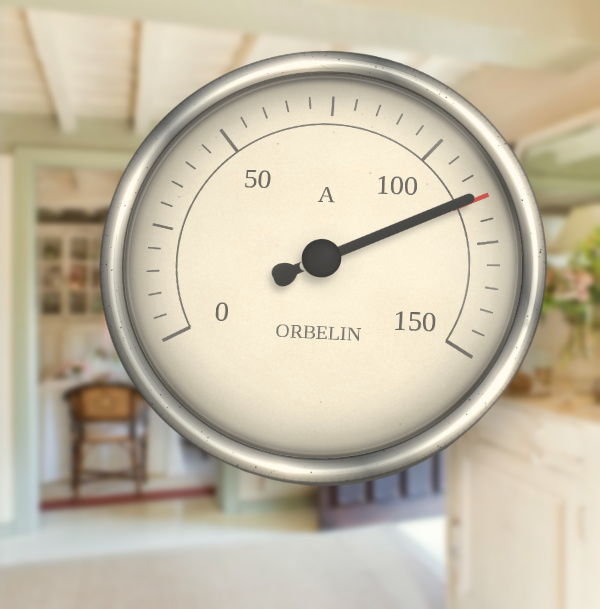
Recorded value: {"value": 115, "unit": "A"}
